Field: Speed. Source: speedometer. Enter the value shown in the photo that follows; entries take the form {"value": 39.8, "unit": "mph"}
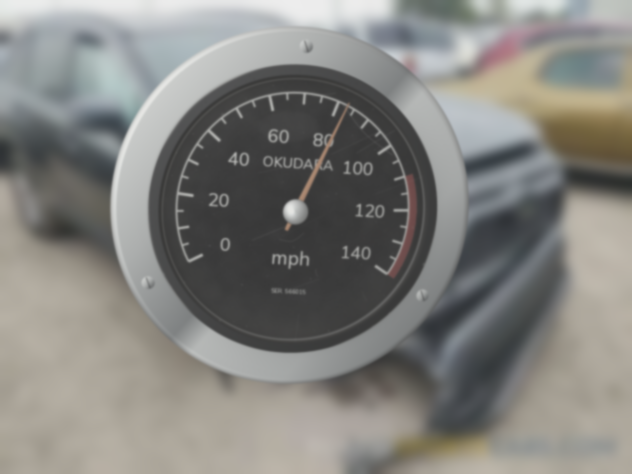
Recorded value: {"value": 82.5, "unit": "mph"}
